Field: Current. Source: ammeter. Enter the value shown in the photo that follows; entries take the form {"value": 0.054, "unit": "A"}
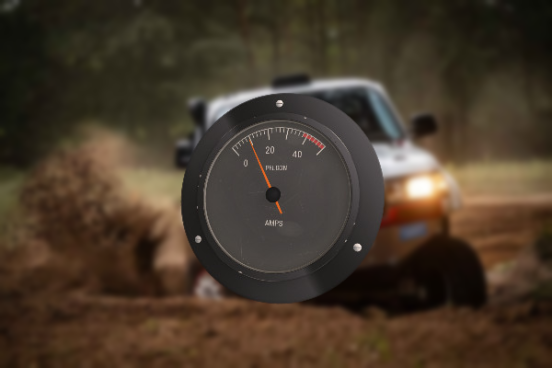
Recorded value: {"value": 10, "unit": "A"}
